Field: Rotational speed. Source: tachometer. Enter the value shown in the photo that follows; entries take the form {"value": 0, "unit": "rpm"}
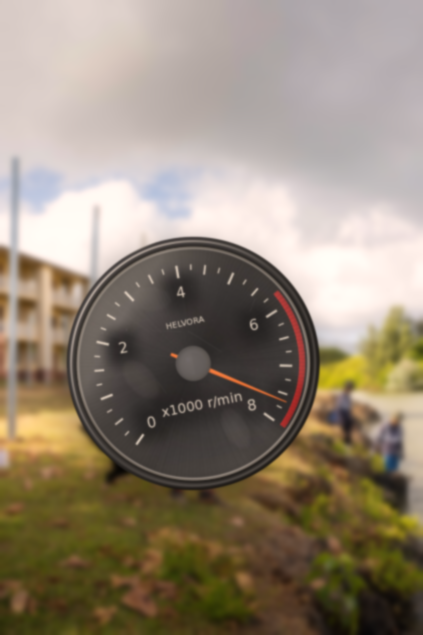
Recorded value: {"value": 7625, "unit": "rpm"}
